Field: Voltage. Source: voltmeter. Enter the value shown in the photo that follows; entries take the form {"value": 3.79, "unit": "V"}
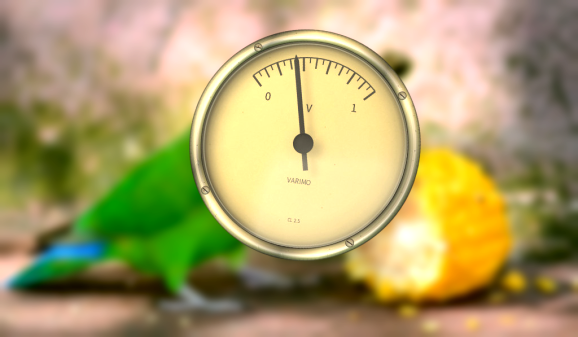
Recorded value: {"value": 0.35, "unit": "V"}
